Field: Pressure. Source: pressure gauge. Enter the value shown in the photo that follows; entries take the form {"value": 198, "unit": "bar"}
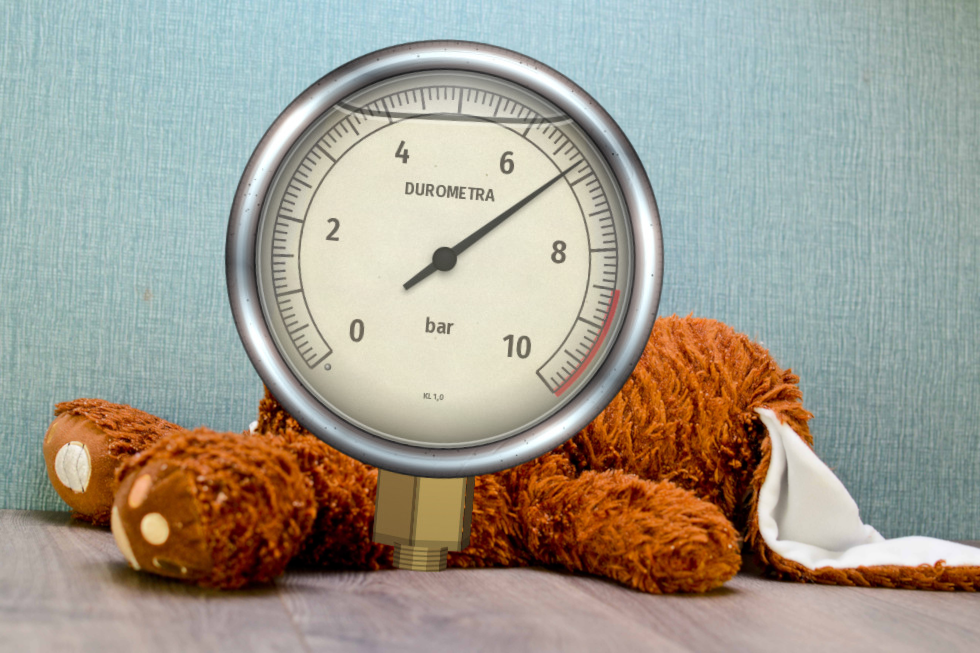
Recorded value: {"value": 6.8, "unit": "bar"}
